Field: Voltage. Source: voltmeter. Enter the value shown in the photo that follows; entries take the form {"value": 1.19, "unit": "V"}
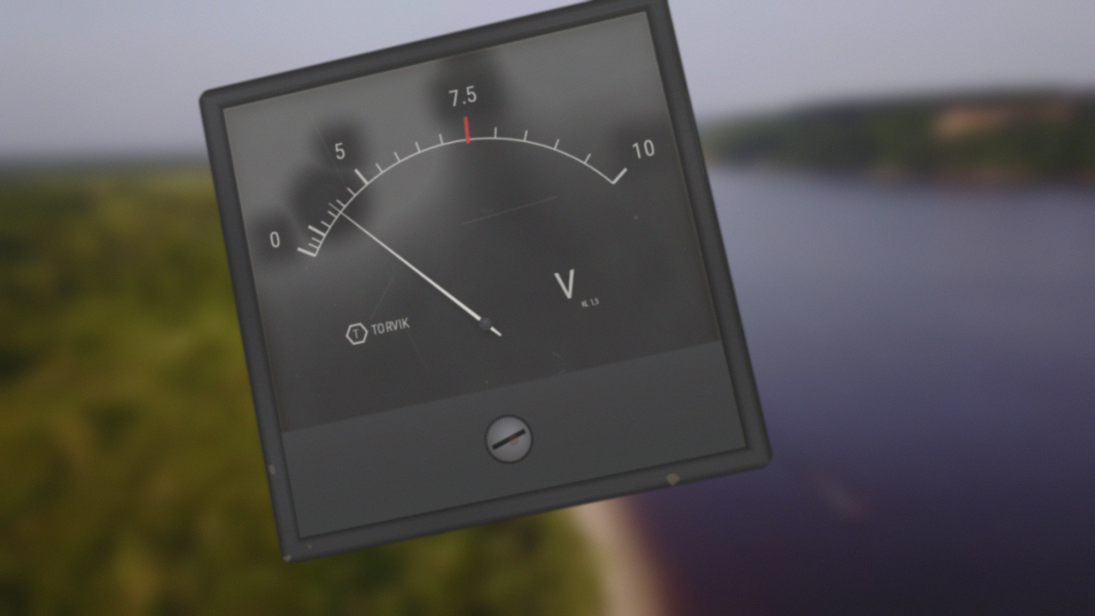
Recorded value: {"value": 3.75, "unit": "V"}
